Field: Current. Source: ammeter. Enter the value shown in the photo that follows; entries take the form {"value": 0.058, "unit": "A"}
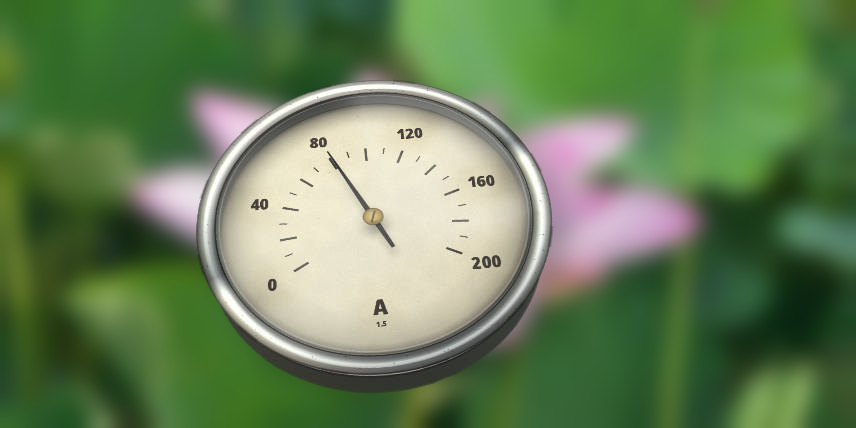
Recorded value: {"value": 80, "unit": "A"}
